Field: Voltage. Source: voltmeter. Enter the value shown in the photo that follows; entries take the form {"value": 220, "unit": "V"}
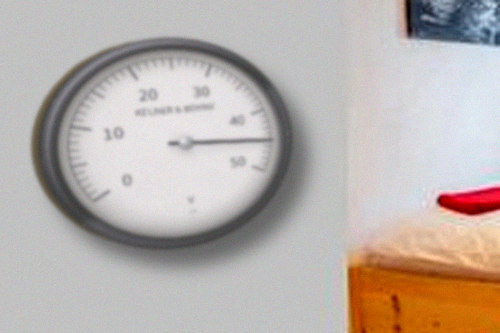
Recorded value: {"value": 45, "unit": "V"}
